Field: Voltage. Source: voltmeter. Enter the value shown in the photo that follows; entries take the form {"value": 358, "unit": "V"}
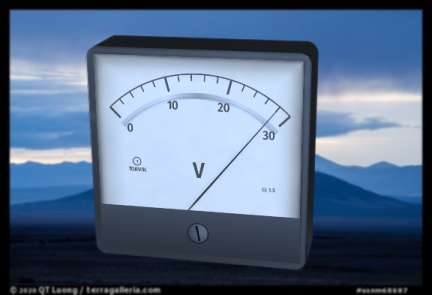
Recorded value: {"value": 28, "unit": "V"}
